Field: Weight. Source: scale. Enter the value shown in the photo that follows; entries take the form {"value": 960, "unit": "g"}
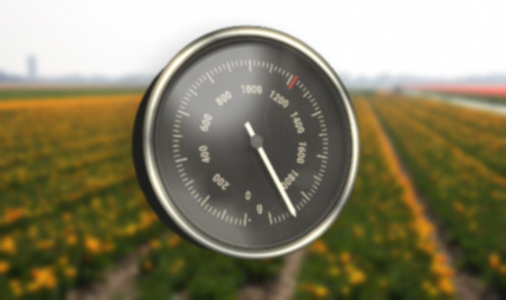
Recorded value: {"value": 1900, "unit": "g"}
